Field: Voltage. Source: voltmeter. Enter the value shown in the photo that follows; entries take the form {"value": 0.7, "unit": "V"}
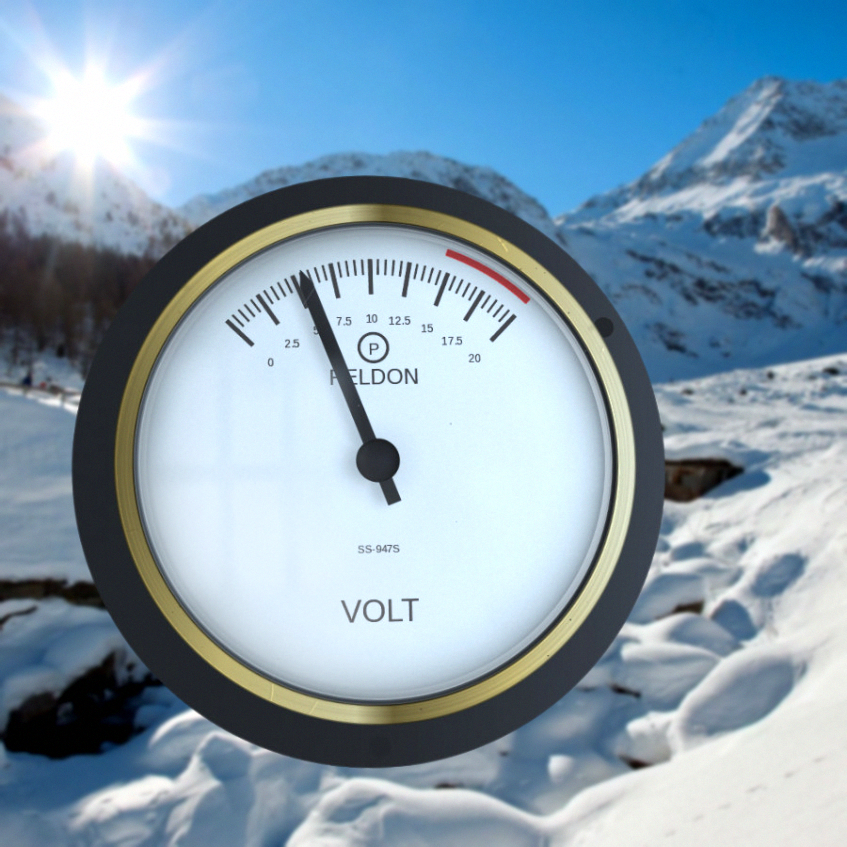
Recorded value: {"value": 5.5, "unit": "V"}
